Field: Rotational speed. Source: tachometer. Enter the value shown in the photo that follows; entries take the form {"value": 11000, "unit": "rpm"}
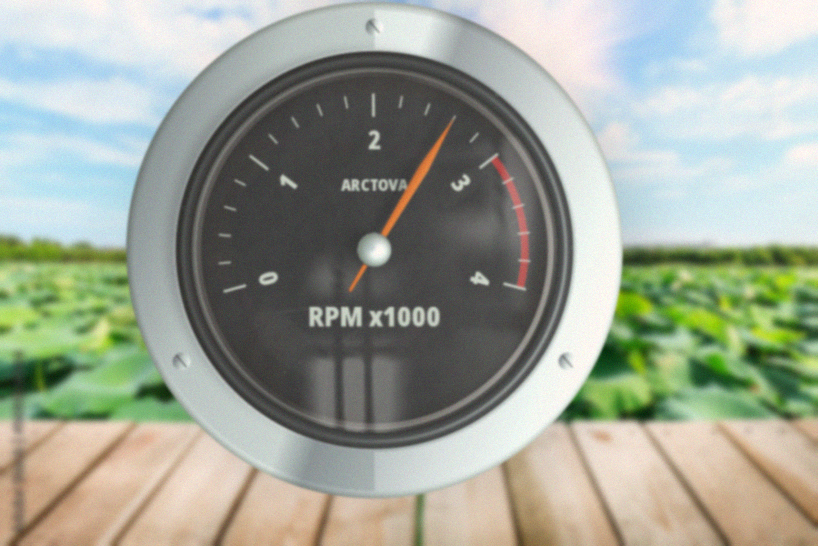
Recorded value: {"value": 2600, "unit": "rpm"}
